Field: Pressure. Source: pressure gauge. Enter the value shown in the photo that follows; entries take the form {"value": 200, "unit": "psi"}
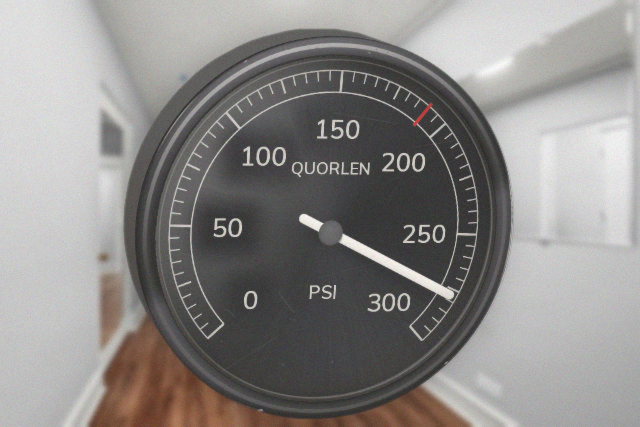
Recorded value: {"value": 277.5, "unit": "psi"}
